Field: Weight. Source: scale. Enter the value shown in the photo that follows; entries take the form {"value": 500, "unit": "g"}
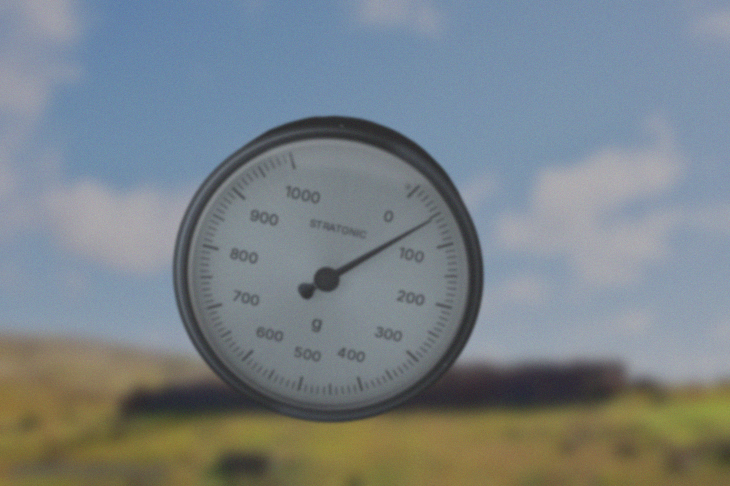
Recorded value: {"value": 50, "unit": "g"}
